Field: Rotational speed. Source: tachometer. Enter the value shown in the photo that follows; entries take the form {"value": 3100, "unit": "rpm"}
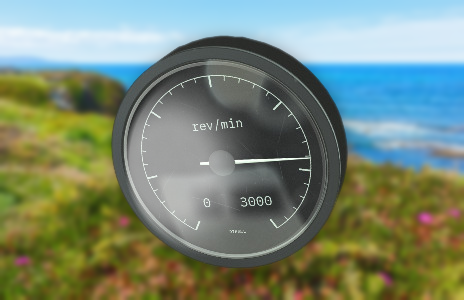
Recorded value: {"value": 2400, "unit": "rpm"}
